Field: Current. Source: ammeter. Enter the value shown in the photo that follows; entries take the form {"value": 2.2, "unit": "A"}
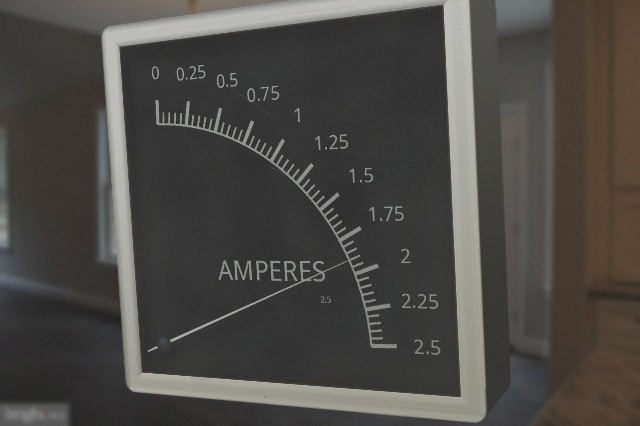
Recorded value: {"value": 1.9, "unit": "A"}
